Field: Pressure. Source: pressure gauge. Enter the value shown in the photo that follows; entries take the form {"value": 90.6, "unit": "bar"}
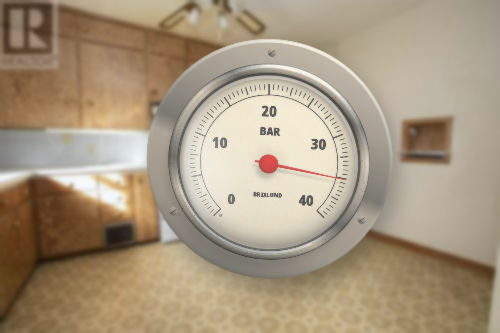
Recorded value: {"value": 35, "unit": "bar"}
